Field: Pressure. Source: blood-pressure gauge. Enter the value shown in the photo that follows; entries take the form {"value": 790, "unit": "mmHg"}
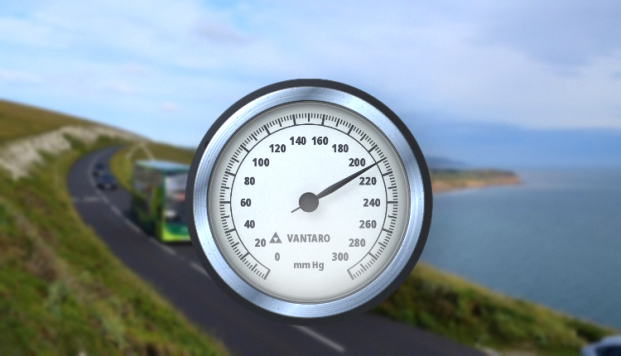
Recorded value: {"value": 210, "unit": "mmHg"}
